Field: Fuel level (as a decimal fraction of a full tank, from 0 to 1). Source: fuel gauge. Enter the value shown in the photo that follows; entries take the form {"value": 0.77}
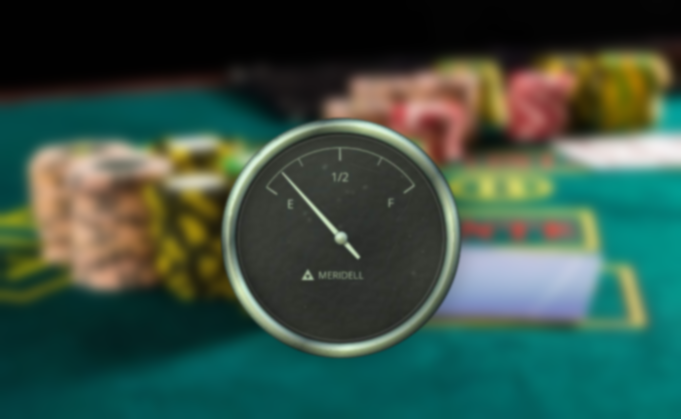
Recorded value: {"value": 0.125}
